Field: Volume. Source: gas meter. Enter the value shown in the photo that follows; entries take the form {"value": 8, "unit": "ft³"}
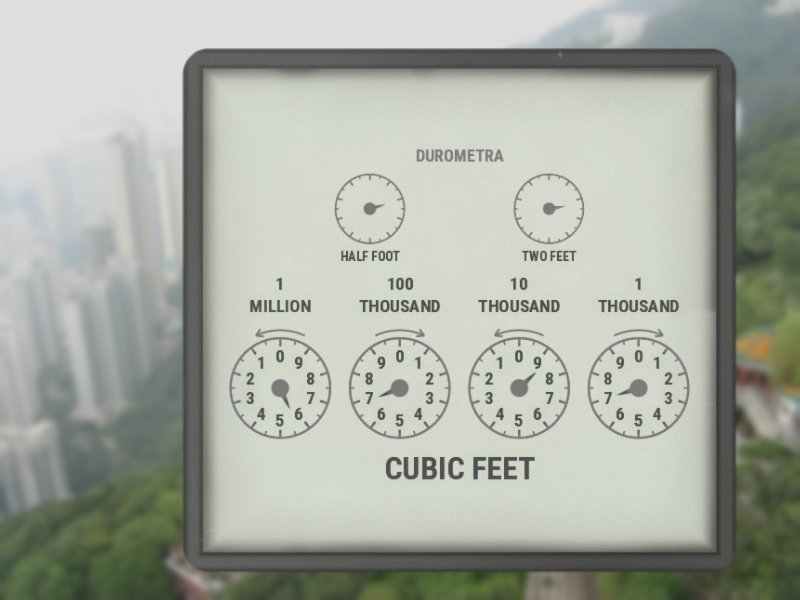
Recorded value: {"value": 568700, "unit": "ft³"}
